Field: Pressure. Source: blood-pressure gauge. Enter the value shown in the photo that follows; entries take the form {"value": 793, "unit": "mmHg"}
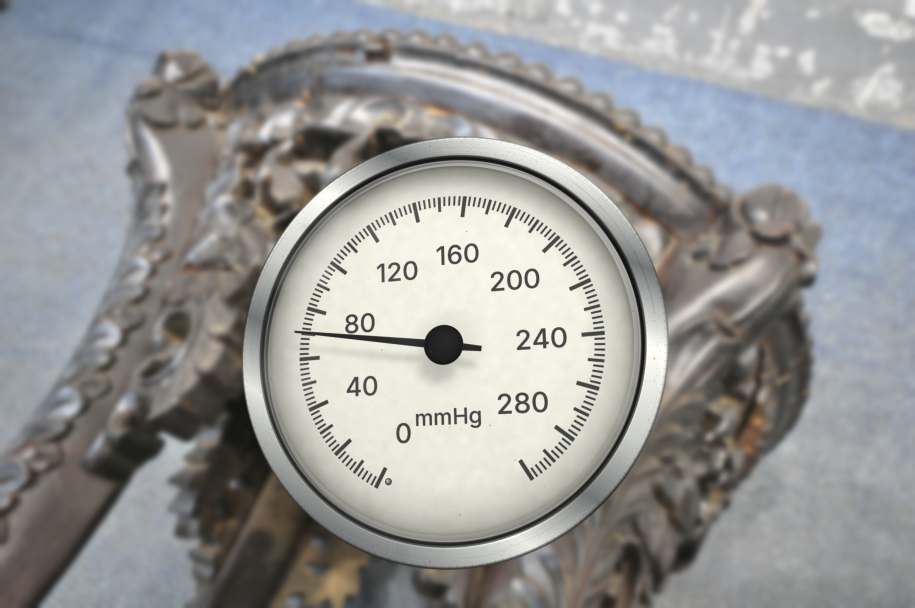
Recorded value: {"value": 70, "unit": "mmHg"}
